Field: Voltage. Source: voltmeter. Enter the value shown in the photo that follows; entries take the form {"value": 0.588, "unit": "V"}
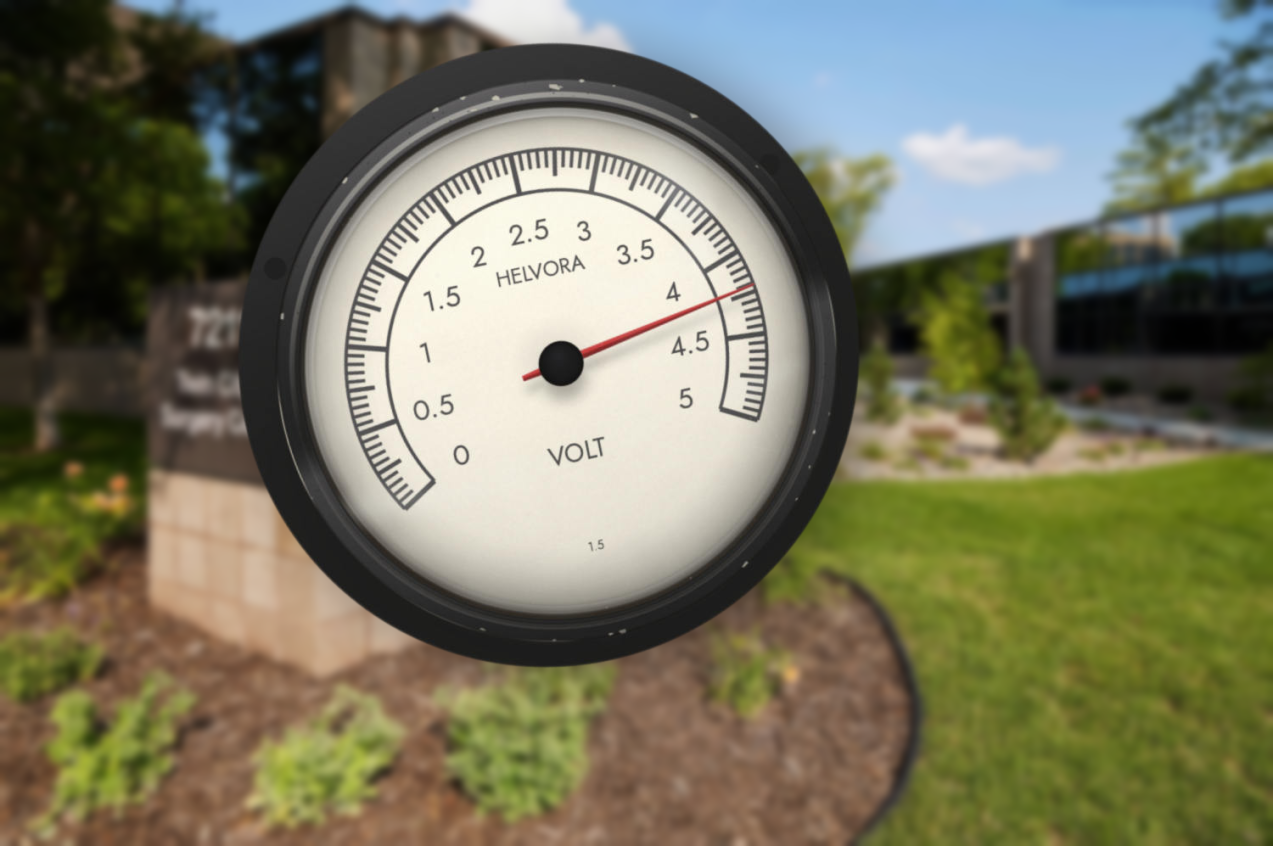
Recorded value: {"value": 4.2, "unit": "V"}
